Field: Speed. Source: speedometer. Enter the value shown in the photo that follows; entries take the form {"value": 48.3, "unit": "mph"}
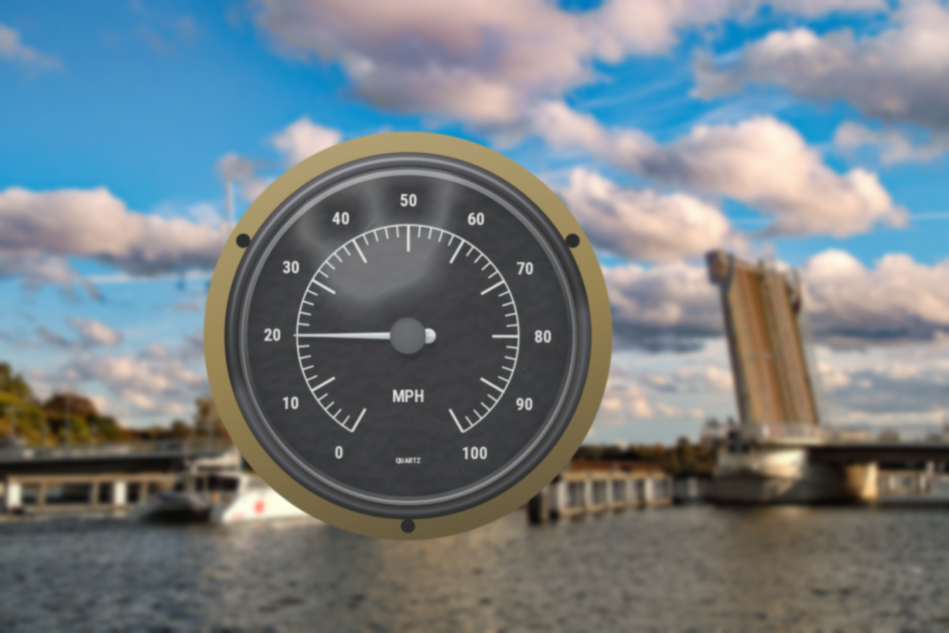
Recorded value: {"value": 20, "unit": "mph"}
